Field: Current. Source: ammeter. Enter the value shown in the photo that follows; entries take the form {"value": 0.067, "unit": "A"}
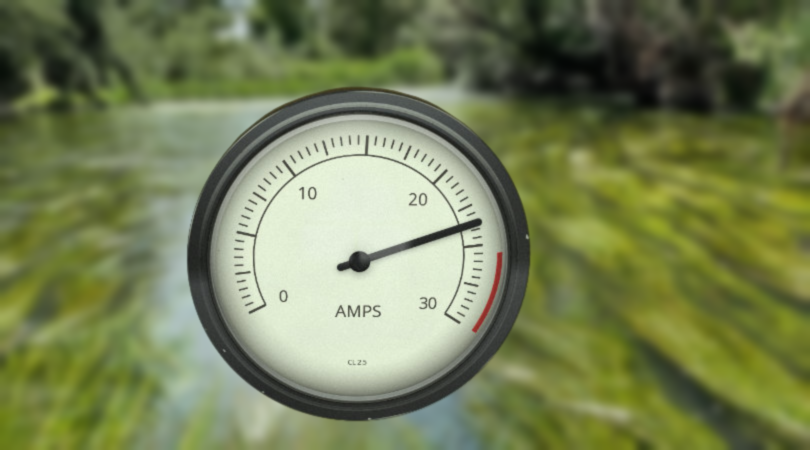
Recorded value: {"value": 23.5, "unit": "A"}
